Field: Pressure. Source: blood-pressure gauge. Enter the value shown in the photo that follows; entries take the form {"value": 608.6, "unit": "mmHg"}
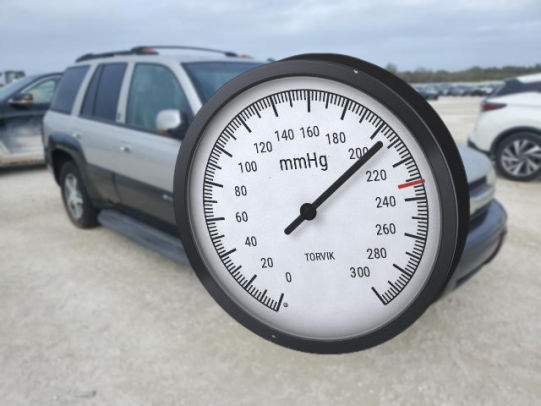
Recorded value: {"value": 206, "unit": "mmHg"}
